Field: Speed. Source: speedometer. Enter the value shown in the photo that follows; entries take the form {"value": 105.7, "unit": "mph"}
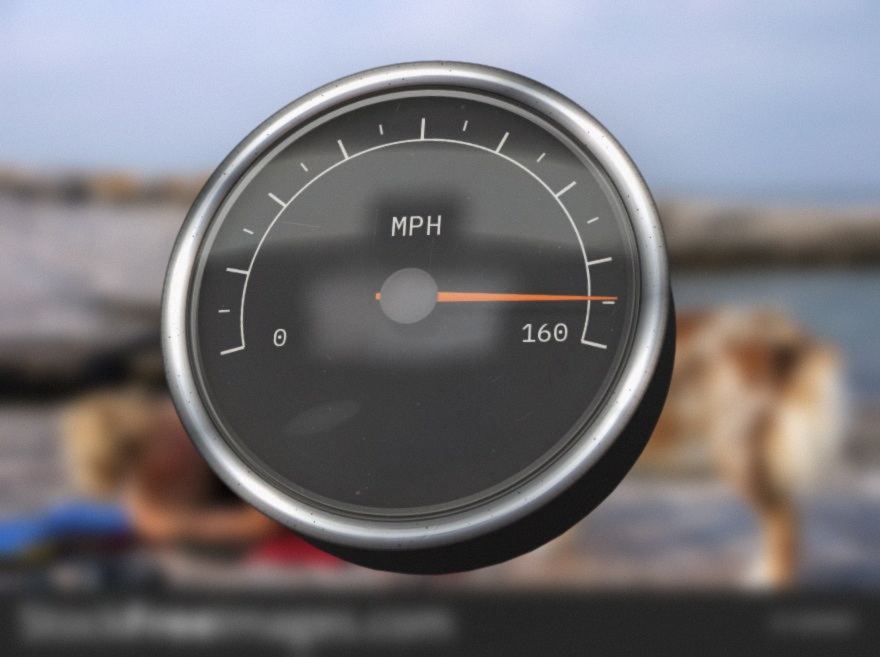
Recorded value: {"value": 150, "unit": "mph"}
